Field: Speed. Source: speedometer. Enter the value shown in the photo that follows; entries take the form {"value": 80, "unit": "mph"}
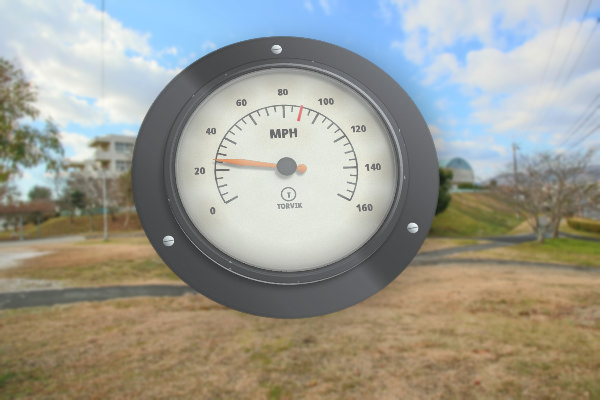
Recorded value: {"value": 25, "unit": "mph"}
